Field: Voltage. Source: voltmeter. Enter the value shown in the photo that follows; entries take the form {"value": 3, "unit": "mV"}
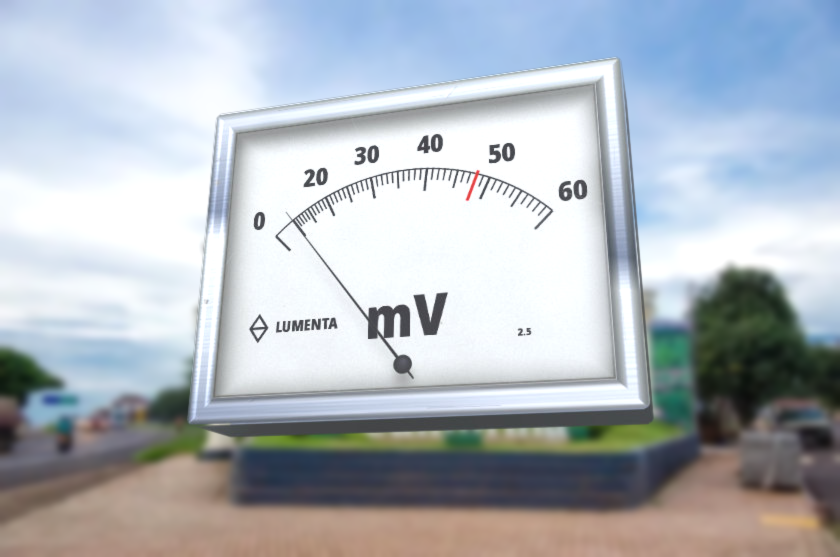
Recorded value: {"value": 10, "unit": "mV"}
